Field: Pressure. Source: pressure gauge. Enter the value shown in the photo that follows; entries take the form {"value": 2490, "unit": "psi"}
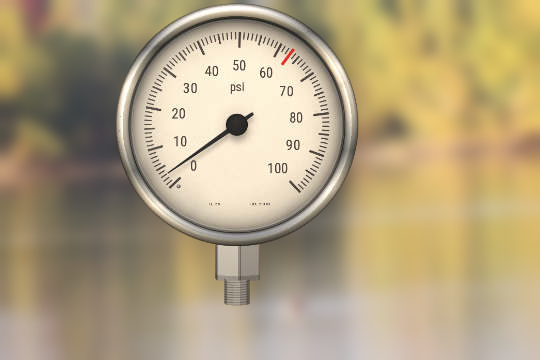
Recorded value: {"value": 3, "unit": "psi"}
